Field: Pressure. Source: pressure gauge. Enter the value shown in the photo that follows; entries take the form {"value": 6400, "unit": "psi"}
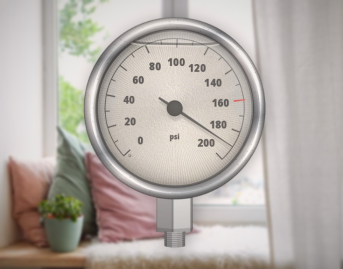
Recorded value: {"value": 190, "unit": "psi"}
